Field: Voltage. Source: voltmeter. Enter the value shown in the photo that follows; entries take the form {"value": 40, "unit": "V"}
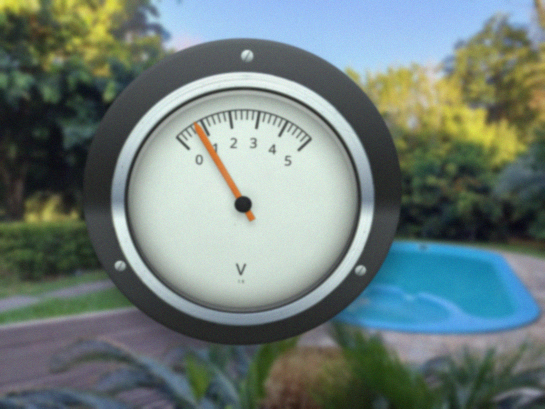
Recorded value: {"value": 0.8, "unit": "V"}
